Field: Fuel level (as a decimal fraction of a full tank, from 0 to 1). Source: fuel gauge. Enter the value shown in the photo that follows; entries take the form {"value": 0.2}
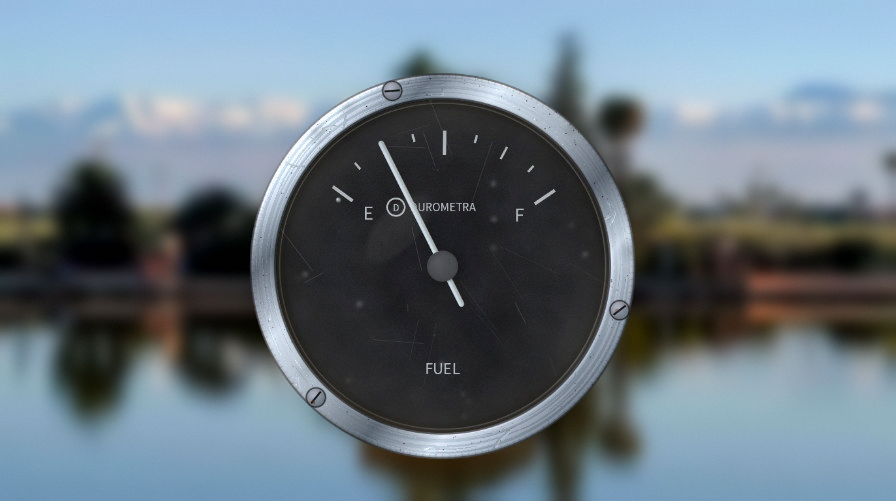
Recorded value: {"value": 0.25}
